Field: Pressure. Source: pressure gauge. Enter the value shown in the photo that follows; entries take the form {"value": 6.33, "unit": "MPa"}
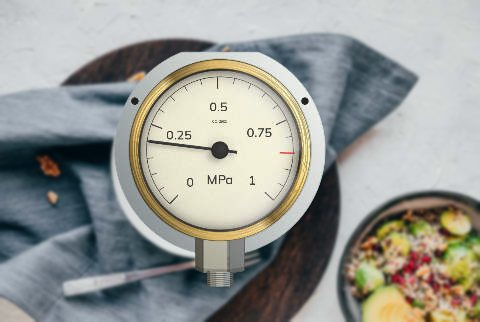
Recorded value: {"value": 0.2, "unit": "MPa"}
